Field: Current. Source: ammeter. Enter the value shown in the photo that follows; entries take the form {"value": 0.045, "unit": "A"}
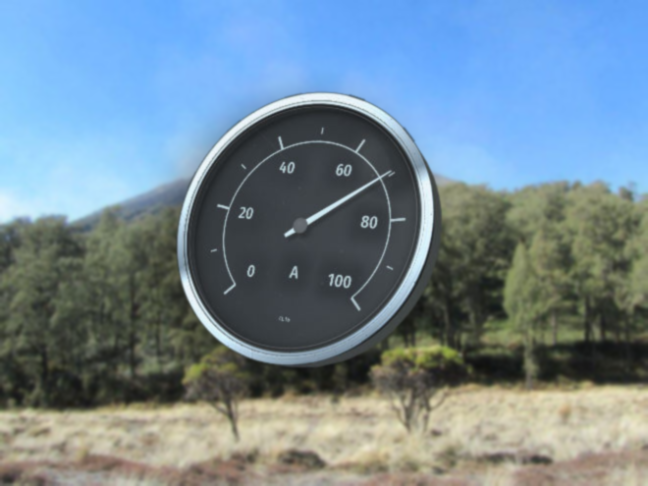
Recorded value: {"value": 70, "unit": "A"}
